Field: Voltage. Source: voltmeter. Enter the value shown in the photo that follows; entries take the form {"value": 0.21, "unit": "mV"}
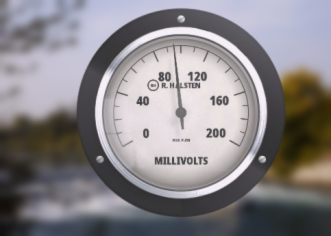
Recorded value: {"value": 95, "unit": "mV"}
